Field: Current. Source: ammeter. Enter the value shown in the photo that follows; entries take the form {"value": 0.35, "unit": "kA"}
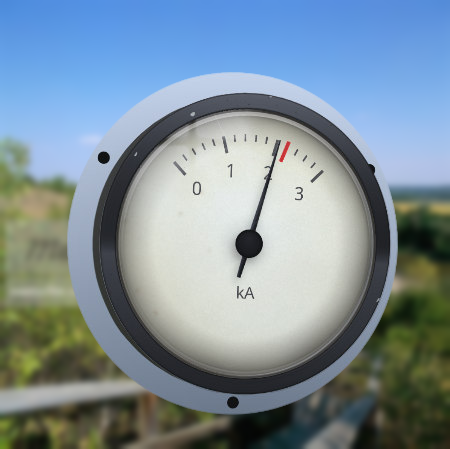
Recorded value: {"value": 2, "unit": "kA"}
